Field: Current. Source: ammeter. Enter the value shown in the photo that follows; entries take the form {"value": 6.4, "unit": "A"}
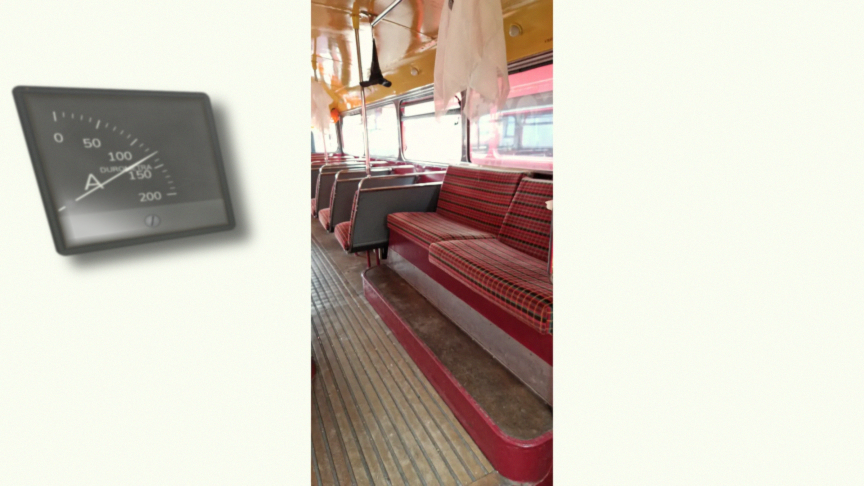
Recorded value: {"value": 130, "unit": "A"}
